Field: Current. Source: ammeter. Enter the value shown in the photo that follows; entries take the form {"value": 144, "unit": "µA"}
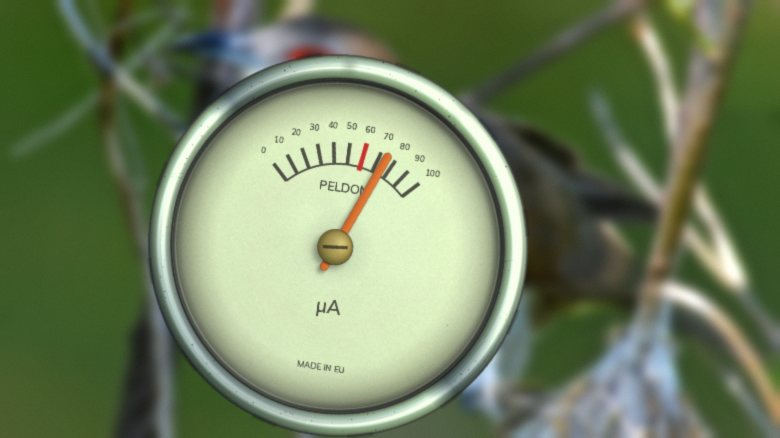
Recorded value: {"value": 75, "unit": "µA"}
